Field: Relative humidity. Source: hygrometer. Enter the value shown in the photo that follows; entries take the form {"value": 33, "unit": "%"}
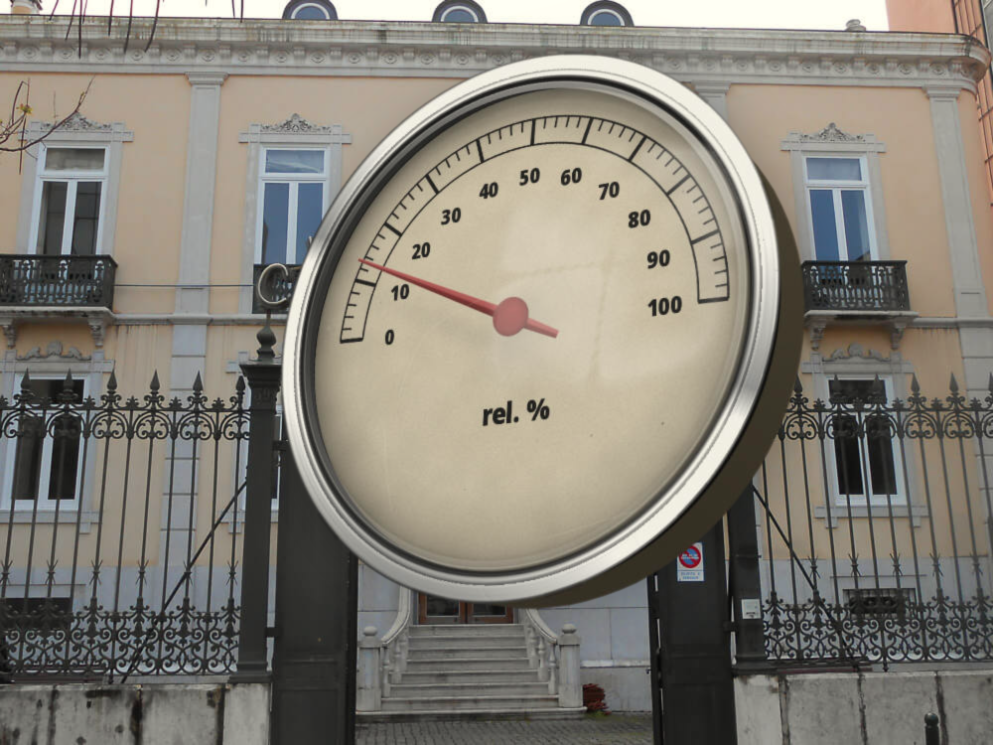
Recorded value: {"value": 13, "unit": "%"}
